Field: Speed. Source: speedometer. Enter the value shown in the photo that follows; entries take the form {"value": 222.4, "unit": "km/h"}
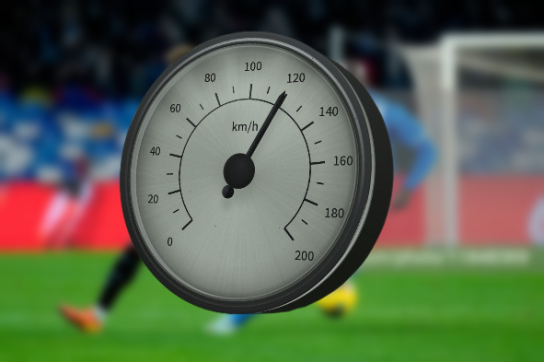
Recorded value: {"value": 120, "unit": "km/h"}
